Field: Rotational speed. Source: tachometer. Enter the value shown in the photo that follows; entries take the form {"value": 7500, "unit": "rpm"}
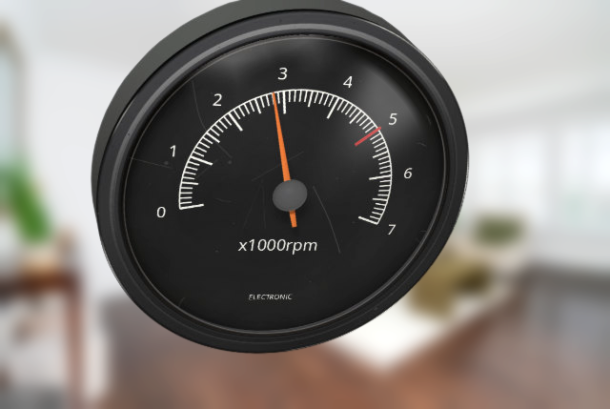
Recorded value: {"value": 2800, "unit": "rpm"}
